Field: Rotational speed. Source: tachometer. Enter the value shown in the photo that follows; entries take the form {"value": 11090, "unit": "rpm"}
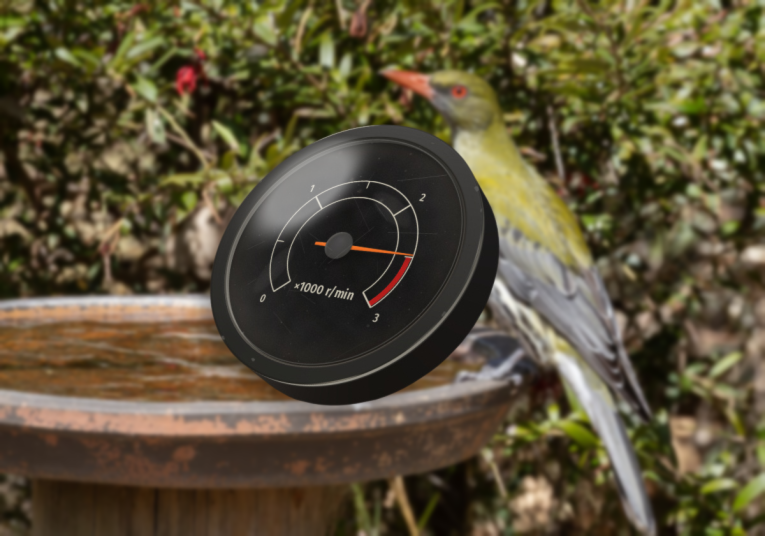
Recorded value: {"value": 2500, "unit": "rpm"}
